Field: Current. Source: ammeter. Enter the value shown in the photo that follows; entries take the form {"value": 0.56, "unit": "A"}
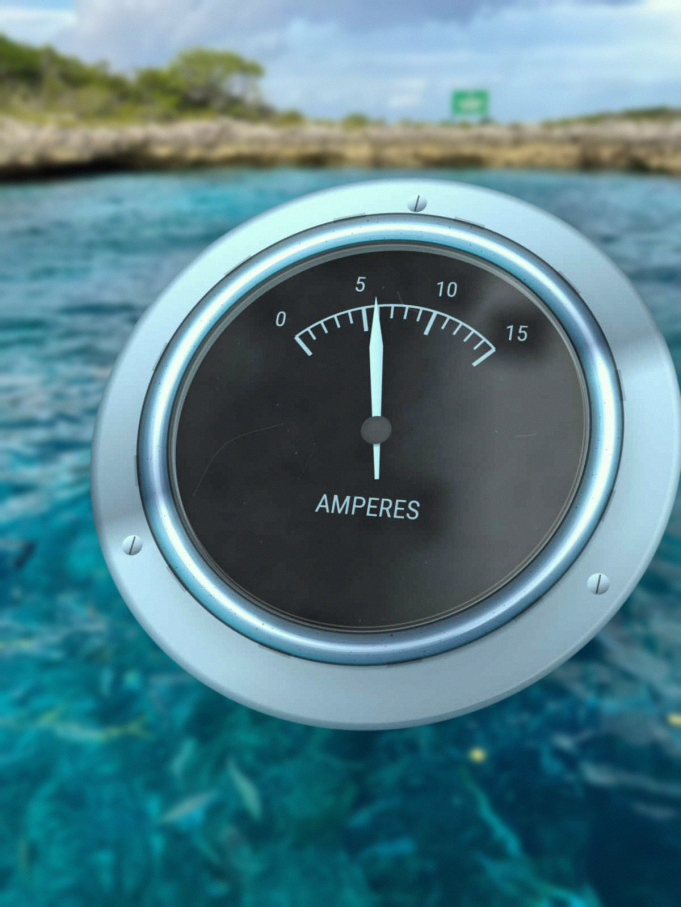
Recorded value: {"value": 6, "unit": "A"}
